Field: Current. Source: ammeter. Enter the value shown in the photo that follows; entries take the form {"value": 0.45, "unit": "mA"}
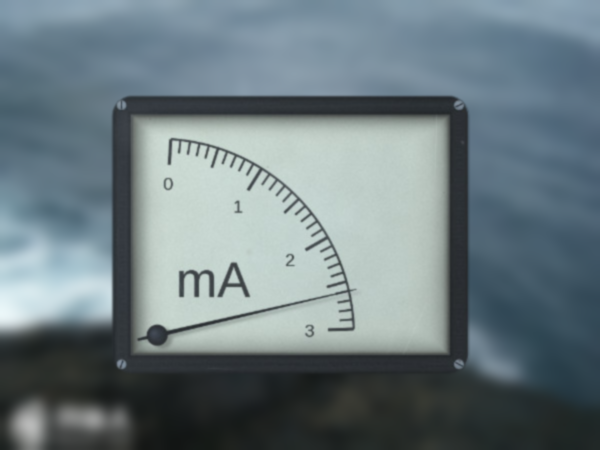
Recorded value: {"value": 2.6, "unit": "mA"}
